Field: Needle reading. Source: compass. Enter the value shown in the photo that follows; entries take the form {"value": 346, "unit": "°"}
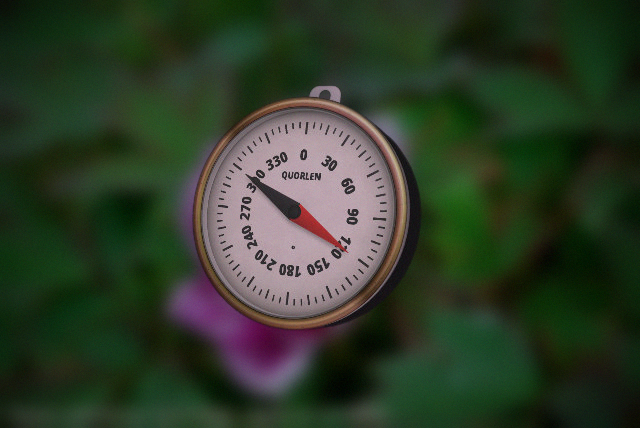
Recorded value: {"value": 120, "unit": "°"}
